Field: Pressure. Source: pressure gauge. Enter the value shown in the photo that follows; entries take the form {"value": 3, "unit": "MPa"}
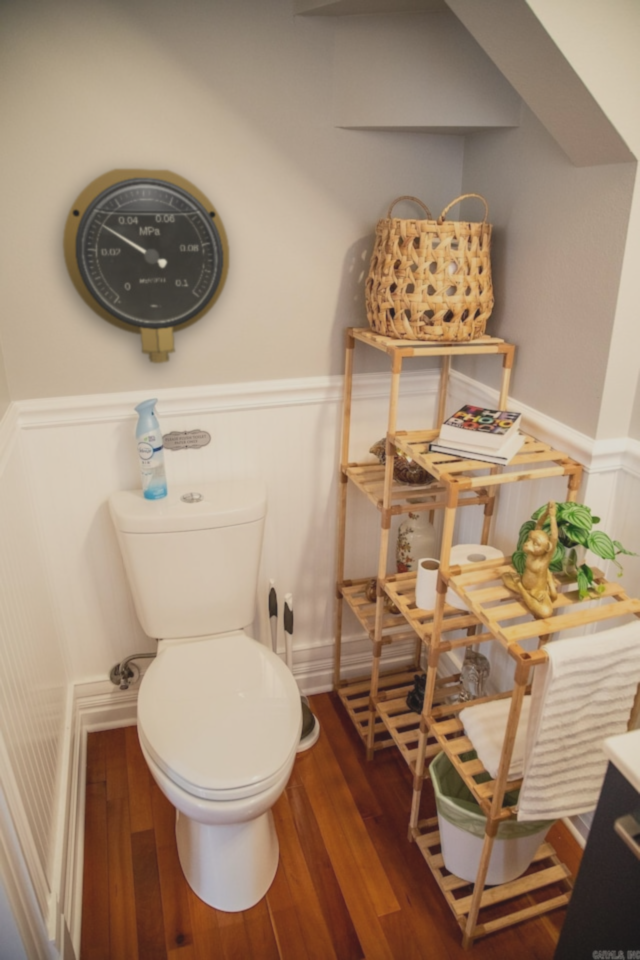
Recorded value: {"value": 0.03, "unit": "MPa"}
